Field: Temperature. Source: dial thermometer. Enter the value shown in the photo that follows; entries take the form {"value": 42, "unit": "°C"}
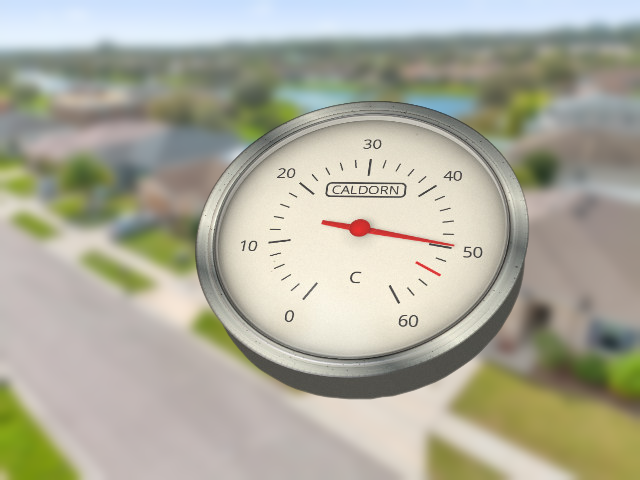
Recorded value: {"value": 50, "unit": "°C"}
